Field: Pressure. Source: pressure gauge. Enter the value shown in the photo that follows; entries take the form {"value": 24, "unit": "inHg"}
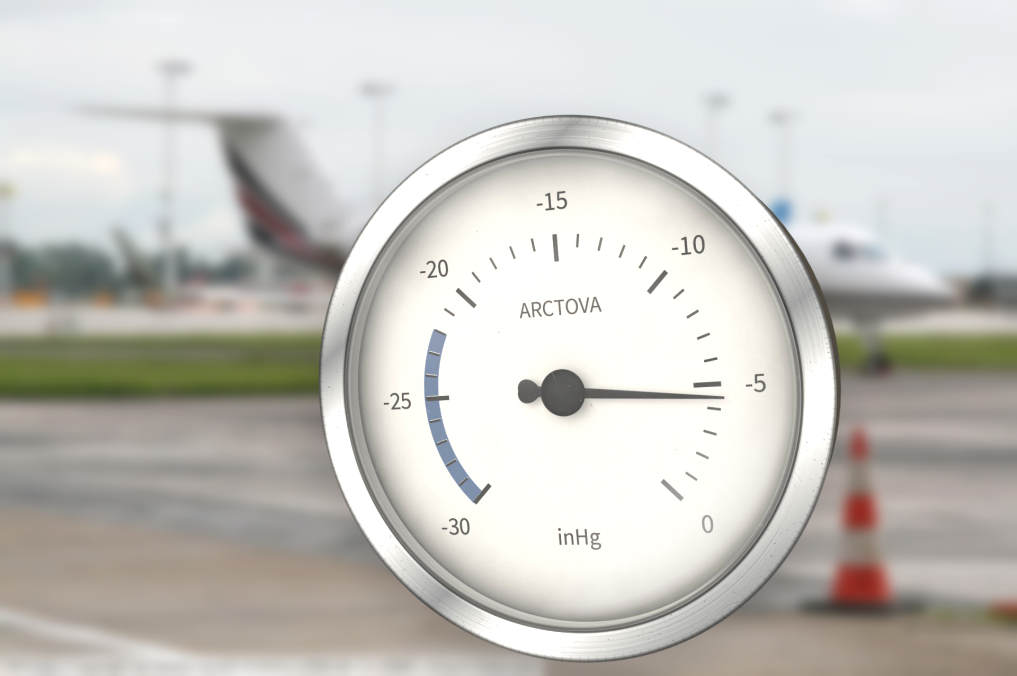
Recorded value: {"value": -4.5, "unit": "inHg"}
